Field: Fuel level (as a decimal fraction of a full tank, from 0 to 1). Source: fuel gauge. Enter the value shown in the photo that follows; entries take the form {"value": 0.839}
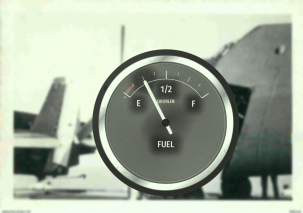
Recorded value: {"value": 0.25}
